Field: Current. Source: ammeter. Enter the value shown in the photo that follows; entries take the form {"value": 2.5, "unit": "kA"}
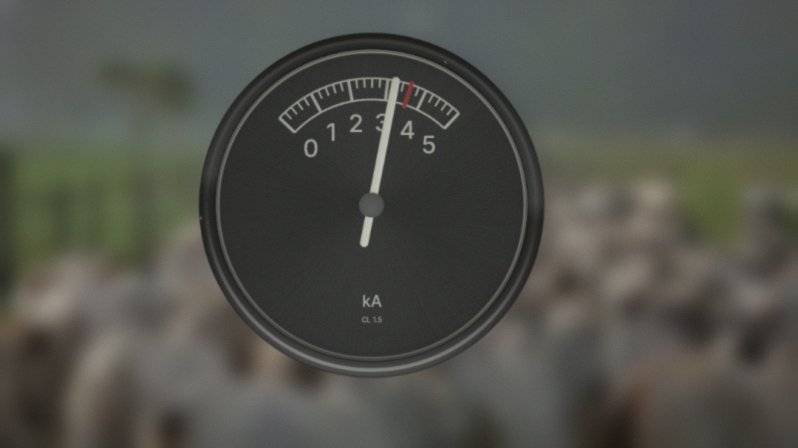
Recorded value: {"value": 3.2, "unit": "kA"}
